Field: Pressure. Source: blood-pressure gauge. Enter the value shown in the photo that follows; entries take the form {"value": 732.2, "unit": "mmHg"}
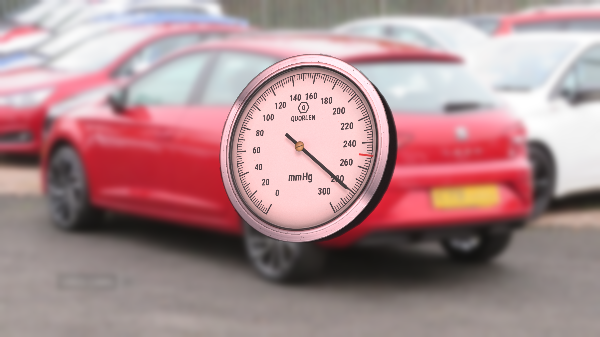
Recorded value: {"value": 280, "unit": "mmHg"}
